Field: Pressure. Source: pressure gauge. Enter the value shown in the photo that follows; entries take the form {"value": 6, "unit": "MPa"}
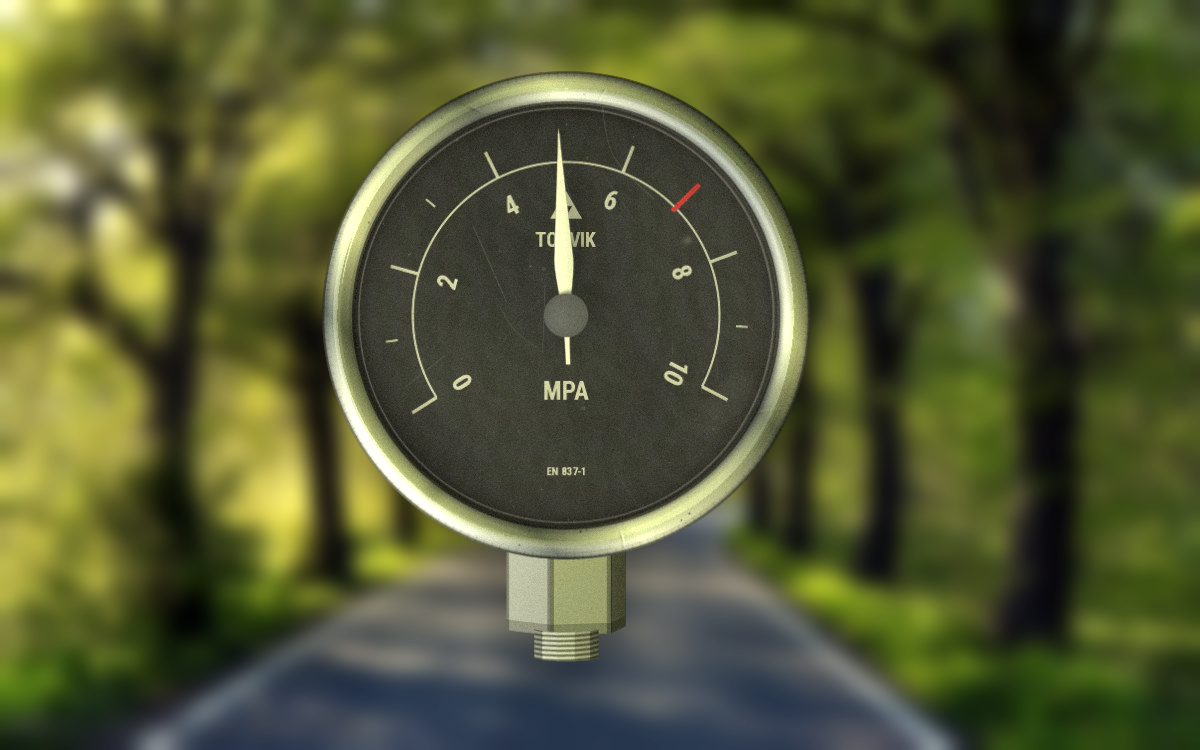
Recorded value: {"value": 5, "unit": "MPa"}
